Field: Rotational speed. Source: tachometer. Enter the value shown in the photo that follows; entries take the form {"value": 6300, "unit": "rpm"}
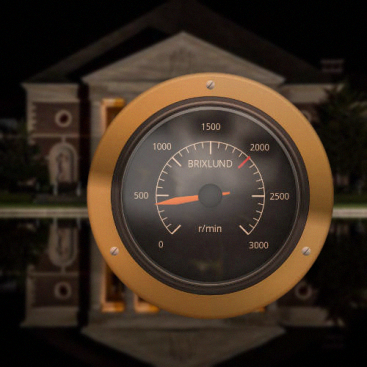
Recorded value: {"value": 400, "unit": "rpm"}
